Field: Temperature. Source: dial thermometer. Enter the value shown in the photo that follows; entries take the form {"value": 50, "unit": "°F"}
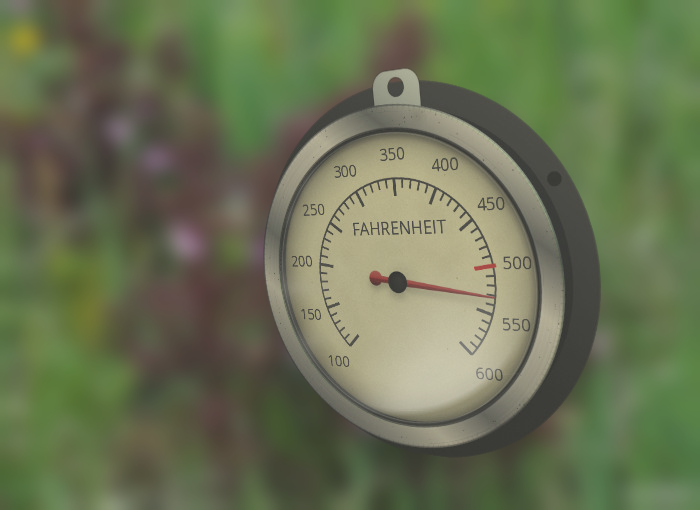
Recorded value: {"value": 530, "unit": "°F"}
